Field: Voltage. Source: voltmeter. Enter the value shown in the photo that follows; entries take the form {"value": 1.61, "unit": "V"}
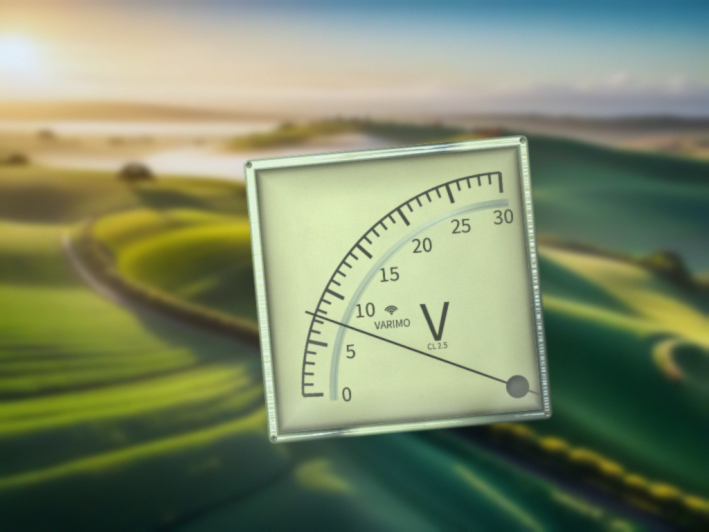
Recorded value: {"value": 7.5, "unit": "V"}
